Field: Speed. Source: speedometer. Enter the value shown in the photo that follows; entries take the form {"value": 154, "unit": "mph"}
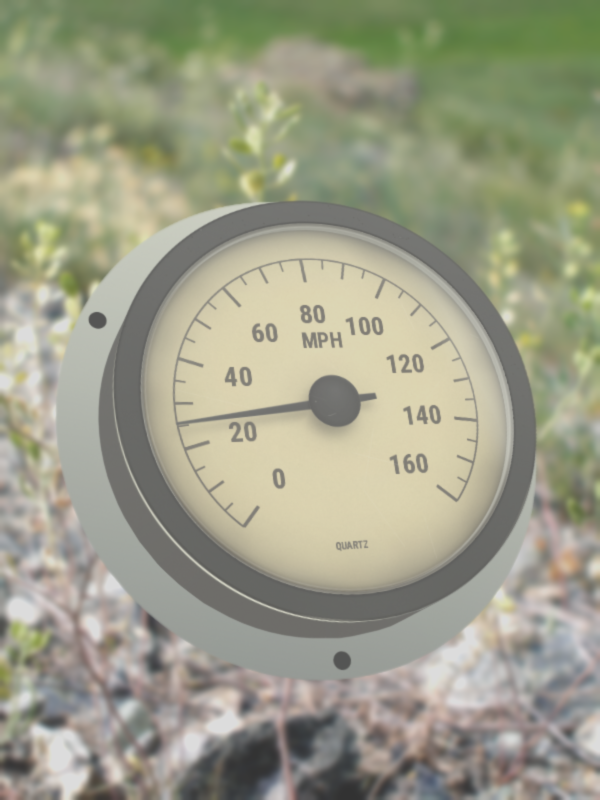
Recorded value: {"value": 25, "unit": "mph"}
